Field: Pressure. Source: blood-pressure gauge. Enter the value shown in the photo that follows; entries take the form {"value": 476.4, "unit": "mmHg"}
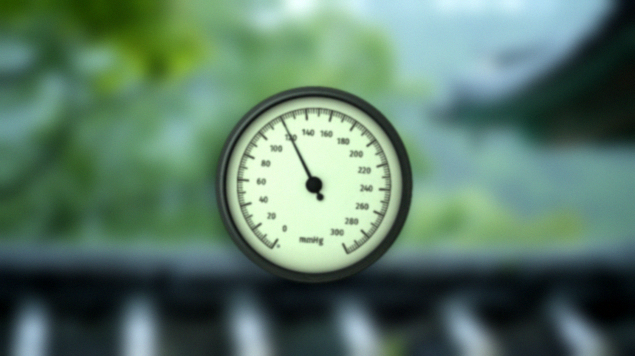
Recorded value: {"value": 120, "unit": "mmHg"}
